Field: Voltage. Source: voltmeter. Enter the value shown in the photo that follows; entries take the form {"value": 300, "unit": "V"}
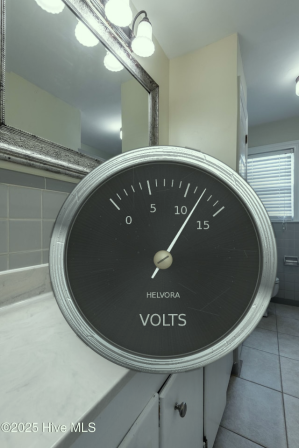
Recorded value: {"value": 12, "unit": "V"}
